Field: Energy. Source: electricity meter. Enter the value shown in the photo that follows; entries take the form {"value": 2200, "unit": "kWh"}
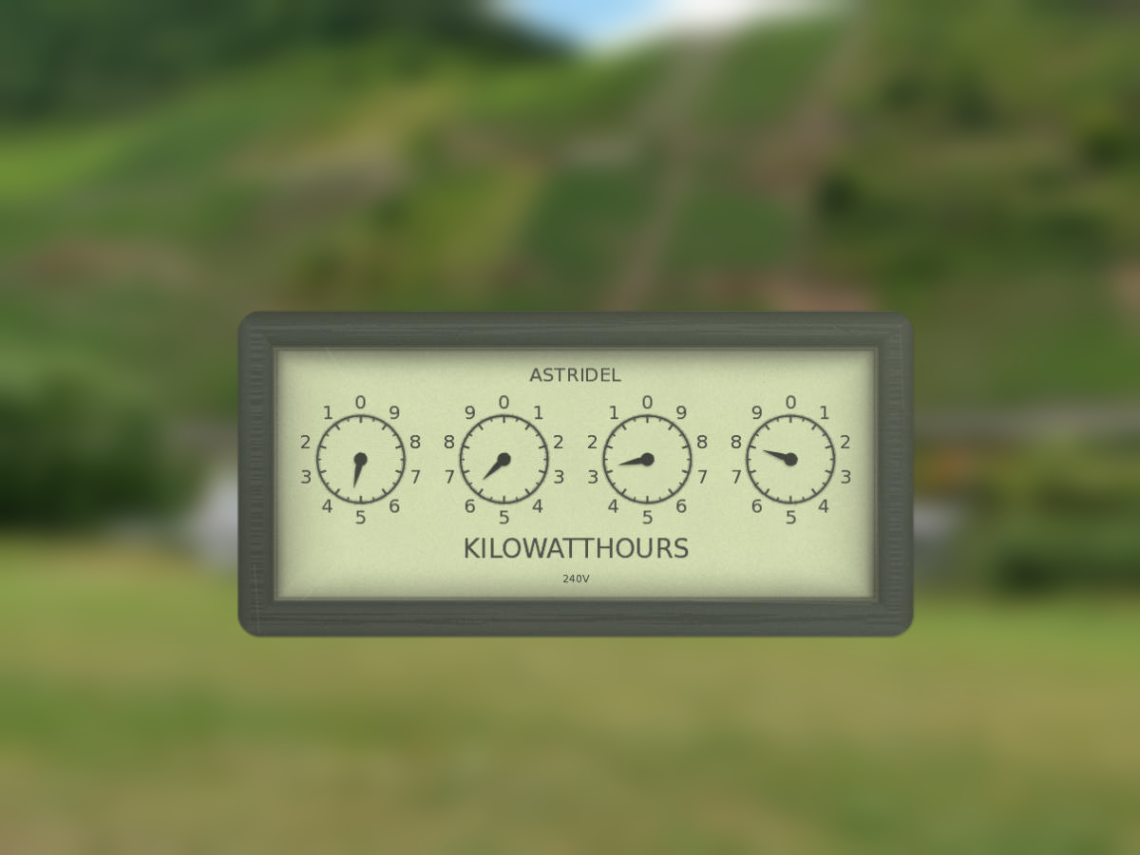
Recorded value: {"value": 4628, "unit": "kWh"}
